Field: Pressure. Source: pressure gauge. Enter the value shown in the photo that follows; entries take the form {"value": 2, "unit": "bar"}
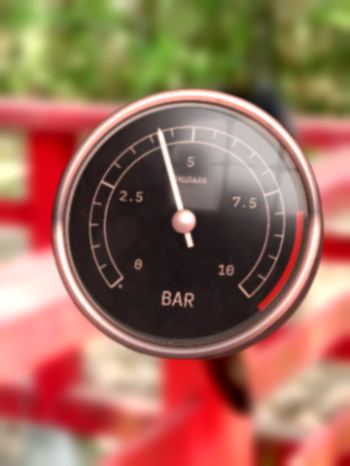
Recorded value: {"value": 4.25, "unit": "bar"}
